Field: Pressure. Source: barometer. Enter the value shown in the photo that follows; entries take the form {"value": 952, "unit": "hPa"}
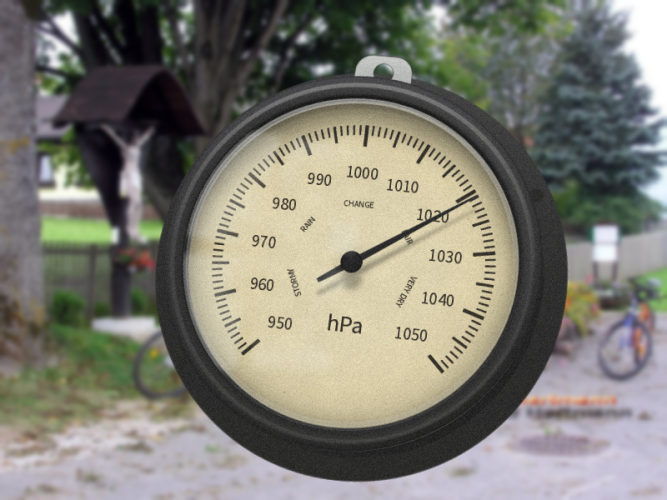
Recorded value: {"value": 1021, "unit": "hPa"}
